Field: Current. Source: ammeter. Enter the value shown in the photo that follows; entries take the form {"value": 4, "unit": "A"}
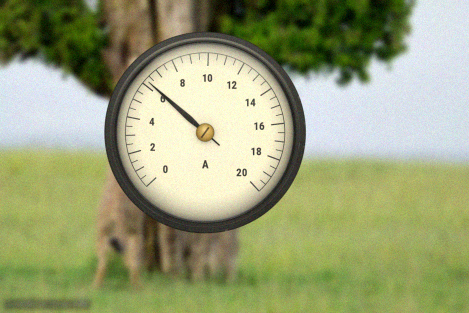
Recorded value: {"value": 6.25, "unit": "A"}
